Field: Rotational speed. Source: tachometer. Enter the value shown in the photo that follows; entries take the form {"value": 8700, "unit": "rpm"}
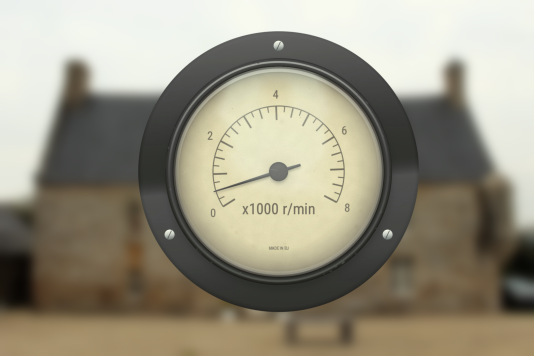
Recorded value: {"value": 500, "unit": "rpm"}
